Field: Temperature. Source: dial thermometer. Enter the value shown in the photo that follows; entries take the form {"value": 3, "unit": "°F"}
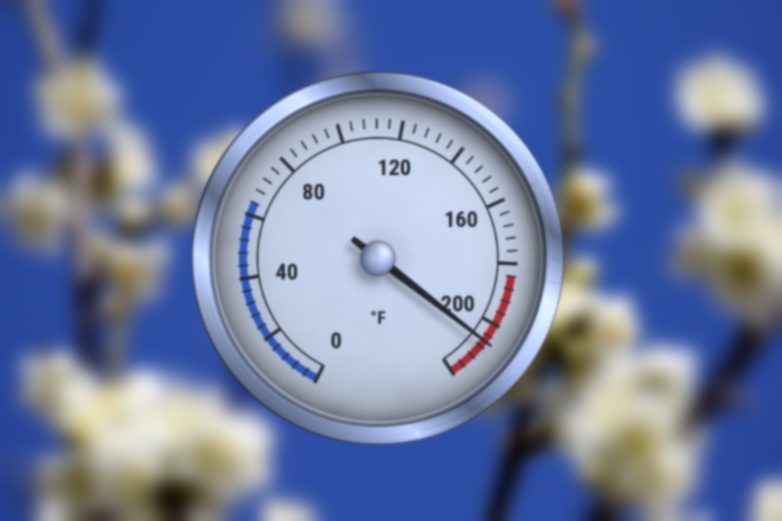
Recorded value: {"value": 206, "unit": "°F"}
